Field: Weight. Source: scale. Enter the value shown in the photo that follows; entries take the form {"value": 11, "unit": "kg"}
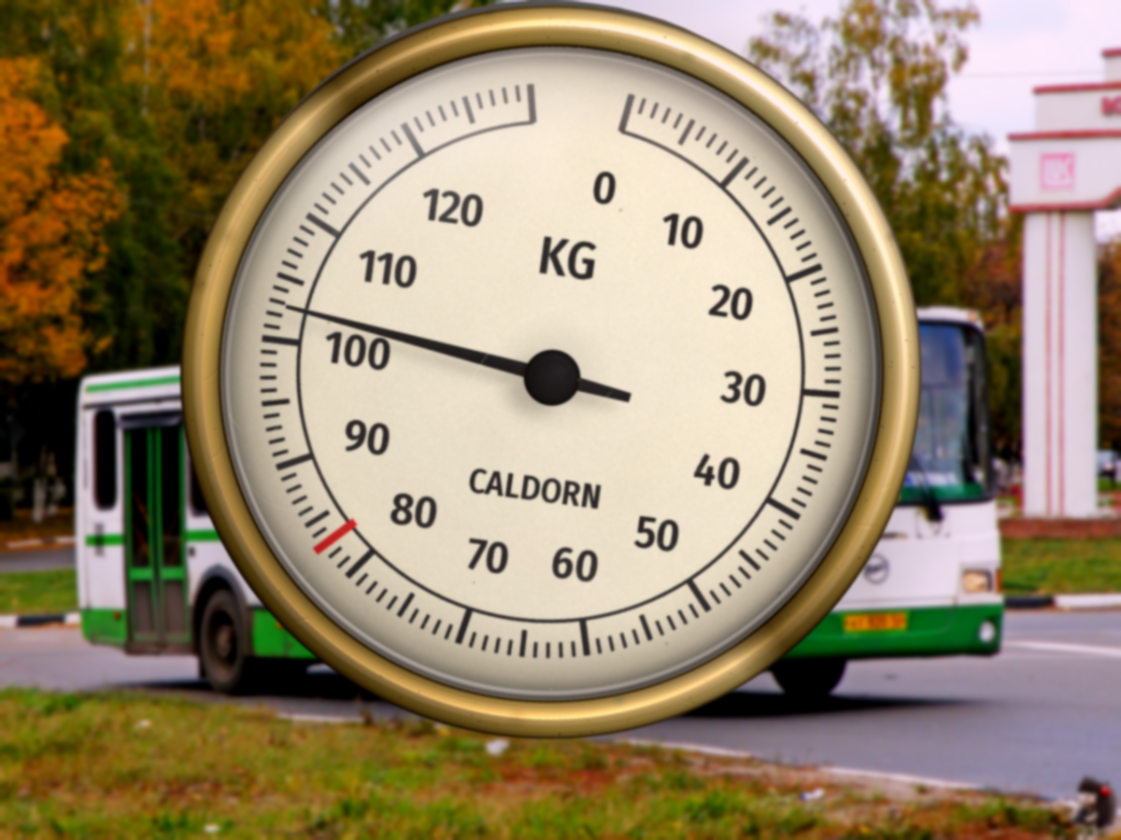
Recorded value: {"value": 103, "unit": "kg"}
